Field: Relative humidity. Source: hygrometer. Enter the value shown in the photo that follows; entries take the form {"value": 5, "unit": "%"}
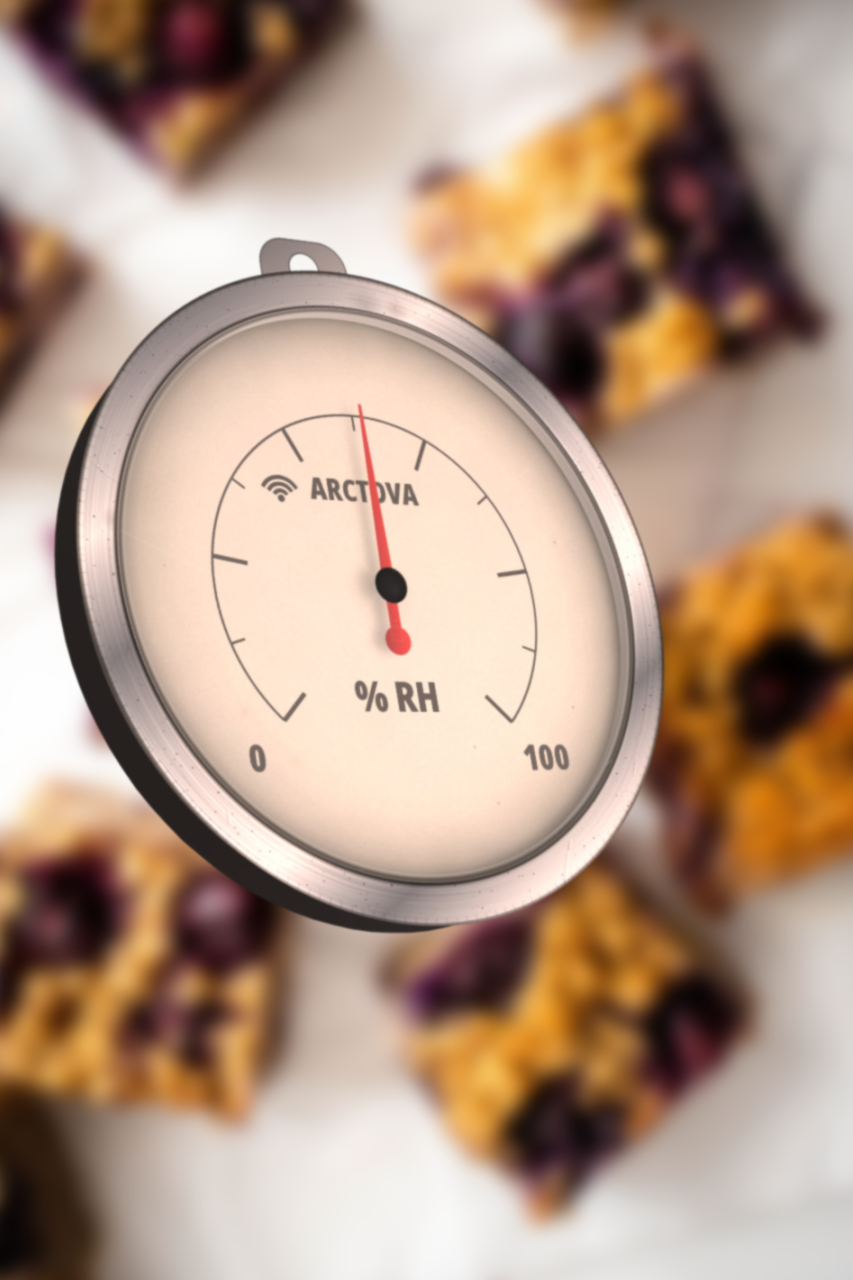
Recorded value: {"value": 50, "unit": "%"}
